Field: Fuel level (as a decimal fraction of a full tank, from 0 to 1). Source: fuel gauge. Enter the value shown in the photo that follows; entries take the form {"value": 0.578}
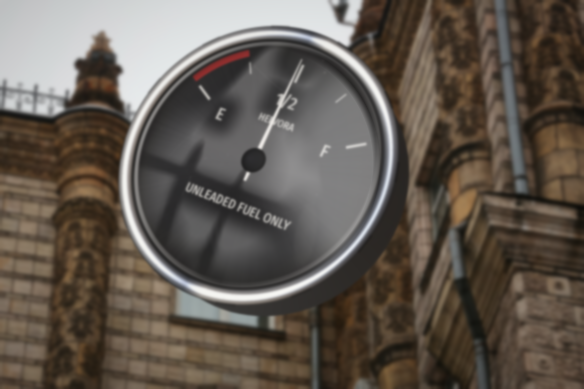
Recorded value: {"value": 0.5}
